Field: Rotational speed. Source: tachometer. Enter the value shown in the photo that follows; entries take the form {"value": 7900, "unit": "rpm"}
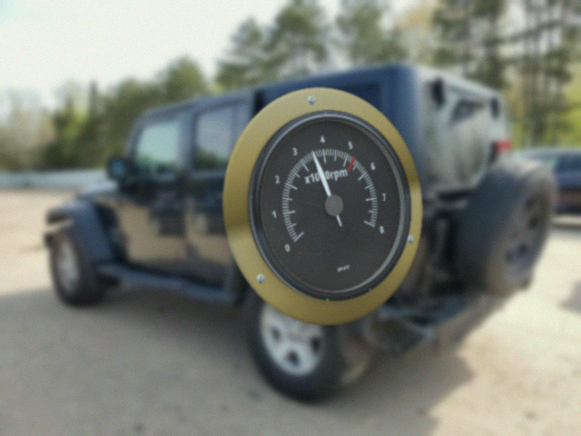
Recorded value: {"value": 3500, "unit": "rpm"}
